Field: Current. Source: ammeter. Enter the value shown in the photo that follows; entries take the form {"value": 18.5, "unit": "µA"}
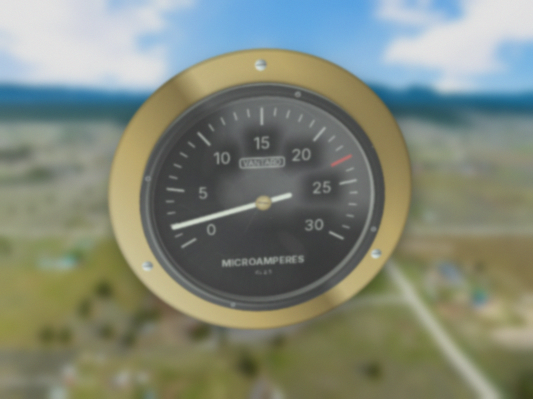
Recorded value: {"value": 2, "unit": "µA"}
